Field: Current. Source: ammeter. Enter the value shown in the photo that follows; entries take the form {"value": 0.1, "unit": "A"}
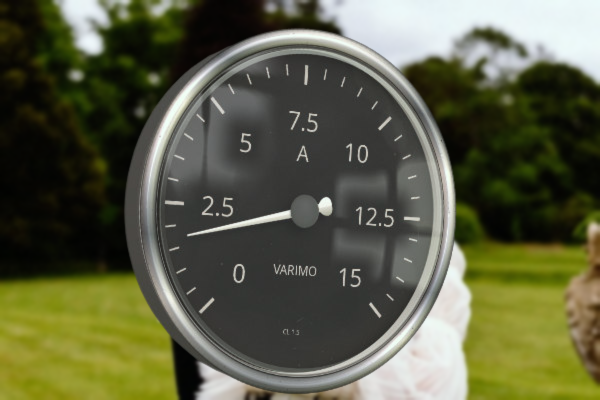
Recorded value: {"value": 1.75, "unit": "A"}
